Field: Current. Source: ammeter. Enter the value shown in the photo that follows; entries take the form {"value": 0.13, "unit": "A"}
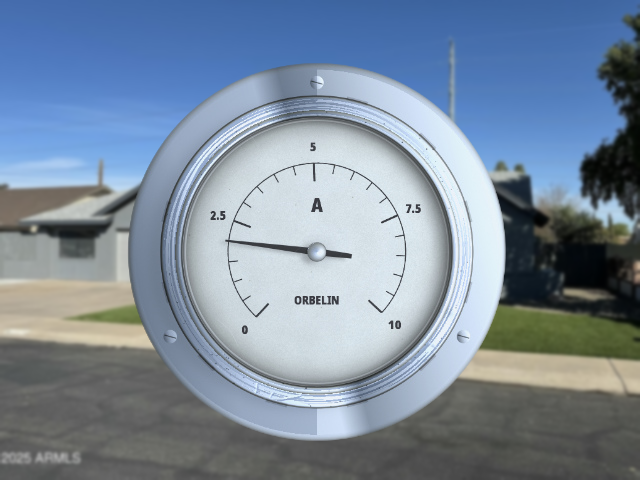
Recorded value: {"value": 2, "unit": "A"}
